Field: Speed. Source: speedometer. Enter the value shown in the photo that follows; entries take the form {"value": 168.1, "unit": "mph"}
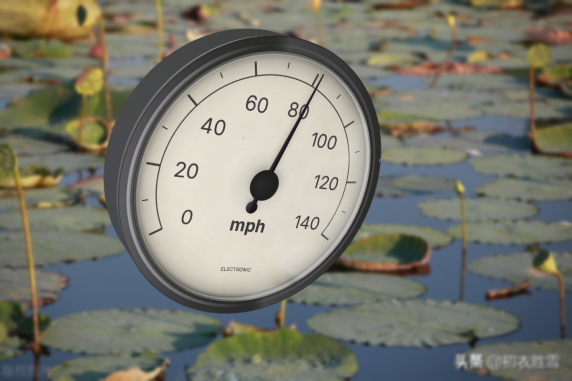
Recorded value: {"value": 80, "unit": "mph"}
